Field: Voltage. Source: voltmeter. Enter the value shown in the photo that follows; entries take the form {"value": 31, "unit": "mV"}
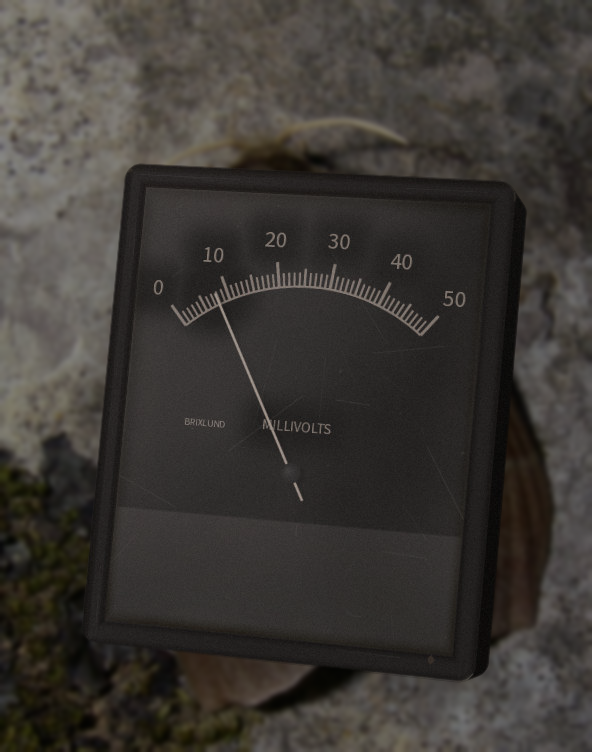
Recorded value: {"value": 8, "unit": "mV"}
